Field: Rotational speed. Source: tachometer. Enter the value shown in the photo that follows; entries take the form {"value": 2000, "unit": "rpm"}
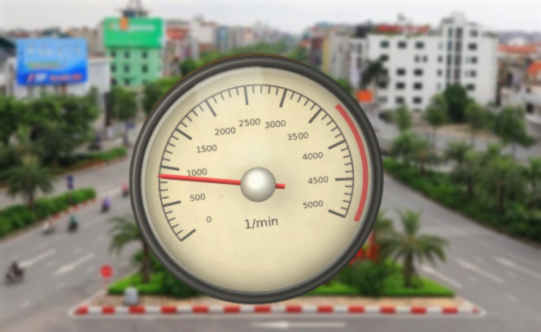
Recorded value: {"value": 900, "unit": "rpm"}
